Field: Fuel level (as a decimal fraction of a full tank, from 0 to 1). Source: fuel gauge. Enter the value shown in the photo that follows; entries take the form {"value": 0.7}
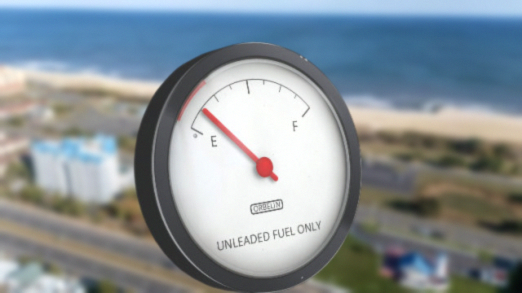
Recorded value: {"value": 0.125}
